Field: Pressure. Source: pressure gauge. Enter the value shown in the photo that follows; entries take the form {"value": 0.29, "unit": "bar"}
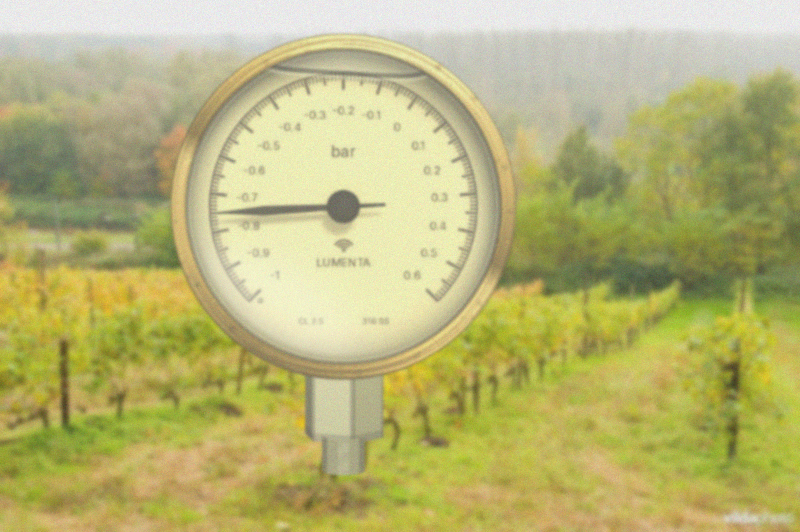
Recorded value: {"value": -0.75, "unit": "bar"}
